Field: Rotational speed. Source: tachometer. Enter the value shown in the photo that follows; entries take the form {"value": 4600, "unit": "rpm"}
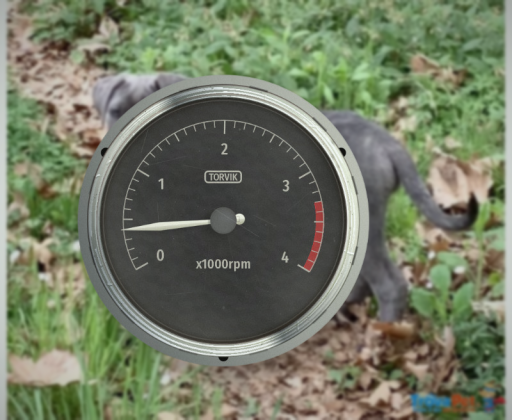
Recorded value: {"value": 400, "unit": "rpm"}
